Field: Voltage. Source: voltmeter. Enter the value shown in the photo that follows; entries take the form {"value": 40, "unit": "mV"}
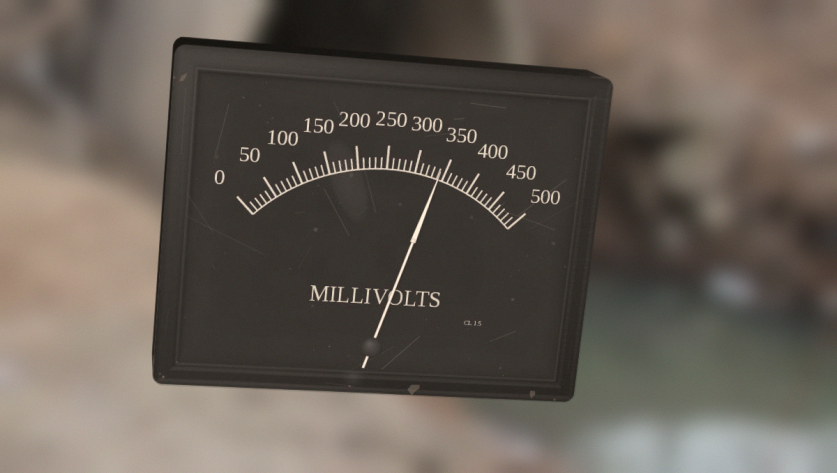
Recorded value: {"value": 340, "unit": "mV"}
